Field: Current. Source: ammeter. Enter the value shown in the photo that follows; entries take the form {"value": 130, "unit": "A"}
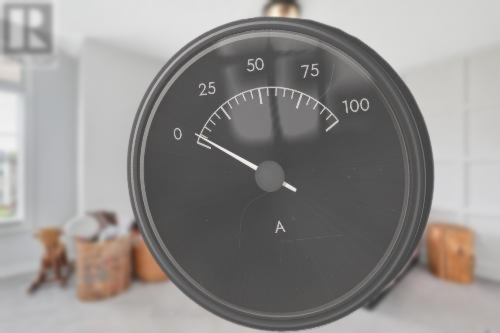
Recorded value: {"value": 5, "unit": "A"}
